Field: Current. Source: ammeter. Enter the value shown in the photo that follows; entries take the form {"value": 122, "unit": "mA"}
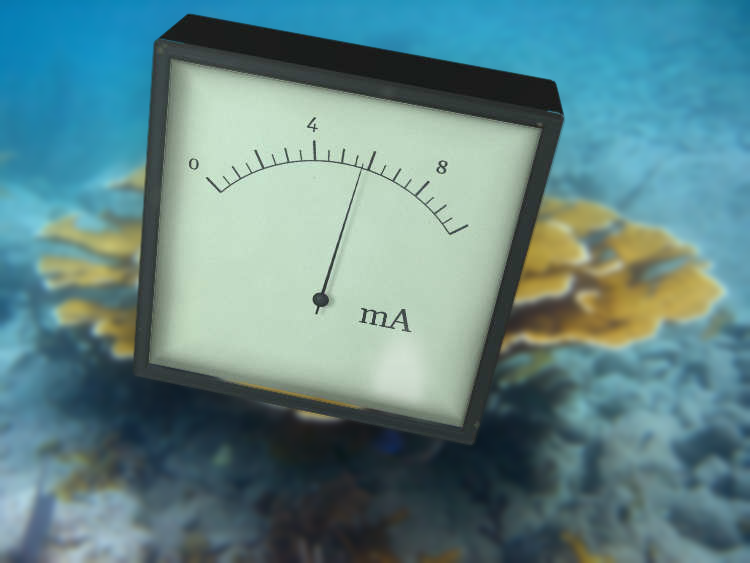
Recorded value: {"value": 5.75, "unit": "mA"}
